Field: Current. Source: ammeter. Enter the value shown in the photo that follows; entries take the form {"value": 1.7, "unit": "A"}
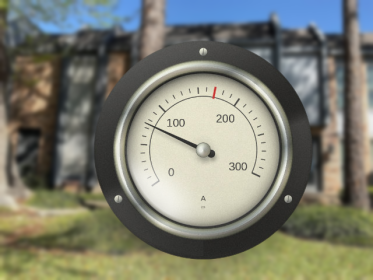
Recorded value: {"value": 75, "unit": "A"}
